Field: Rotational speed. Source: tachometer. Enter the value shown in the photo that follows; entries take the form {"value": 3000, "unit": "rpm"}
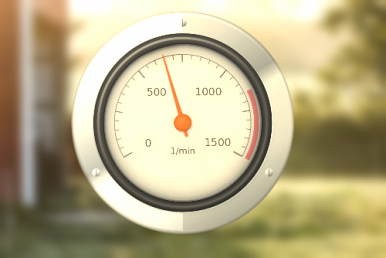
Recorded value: {"value": 650, "unit": "rpm"}
